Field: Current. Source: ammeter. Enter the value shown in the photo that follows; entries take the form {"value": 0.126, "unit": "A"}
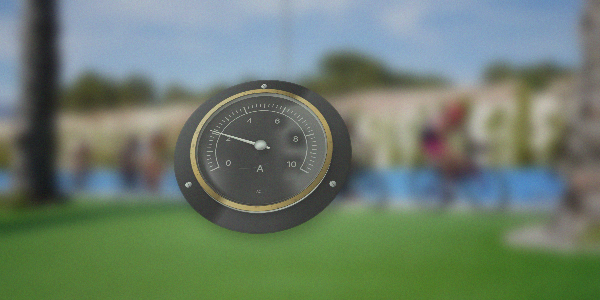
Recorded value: {"value": 2, "unit": "A"}
